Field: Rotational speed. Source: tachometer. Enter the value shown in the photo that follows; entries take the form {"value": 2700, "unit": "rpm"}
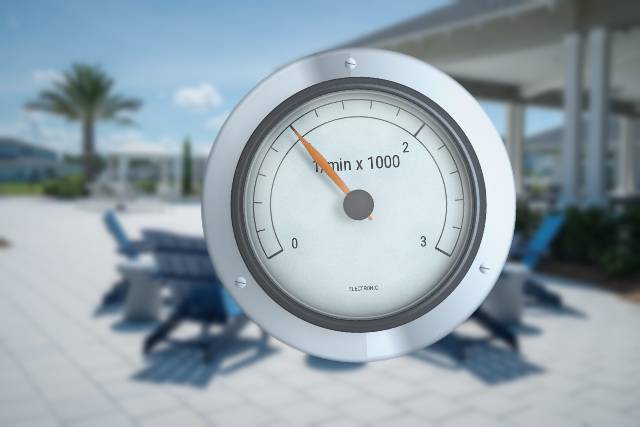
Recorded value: {"value": 1000, "unit": "rpm"}
